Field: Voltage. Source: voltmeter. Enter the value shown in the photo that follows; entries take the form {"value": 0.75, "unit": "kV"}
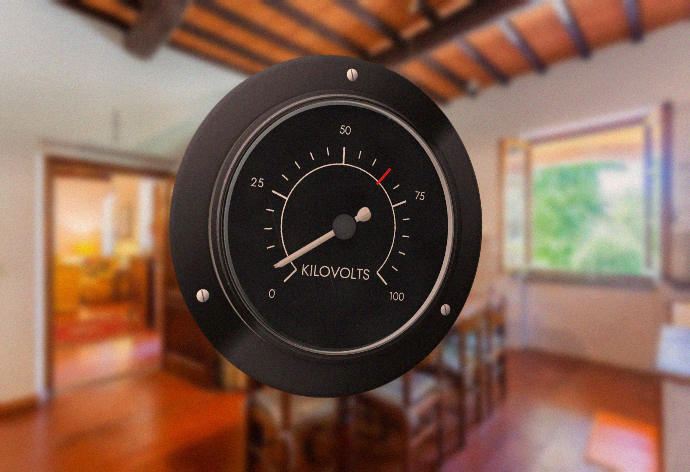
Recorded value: {"value": 5, "unit": "kV"}
